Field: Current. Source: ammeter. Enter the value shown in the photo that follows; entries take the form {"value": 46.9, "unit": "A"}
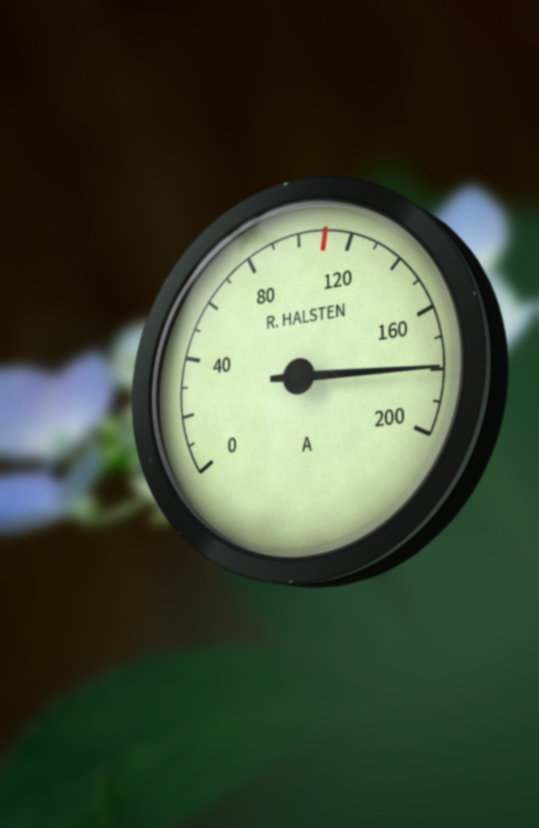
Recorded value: {"value": 180, "unit": "A"}
